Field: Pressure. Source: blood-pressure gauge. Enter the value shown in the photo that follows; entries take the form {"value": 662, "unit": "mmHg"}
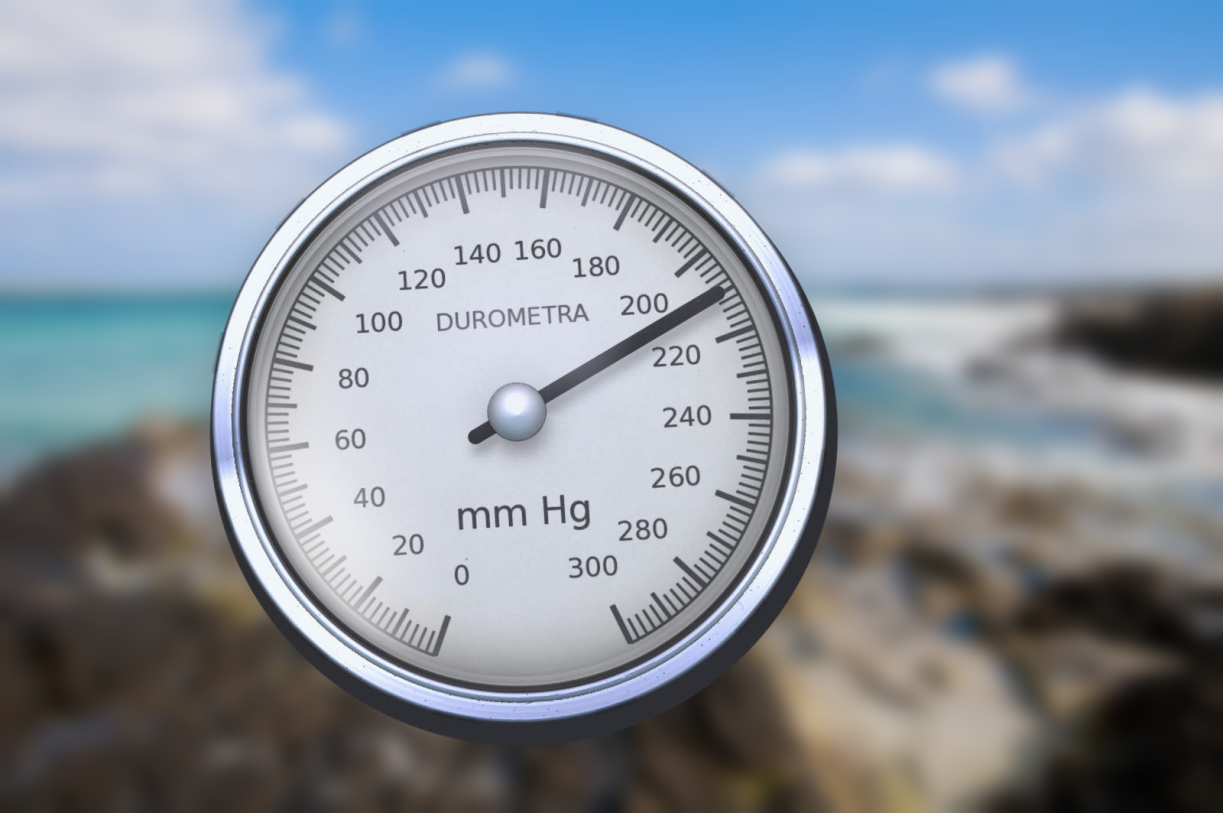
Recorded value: {"value": 210, "unit": "mmHg"}
